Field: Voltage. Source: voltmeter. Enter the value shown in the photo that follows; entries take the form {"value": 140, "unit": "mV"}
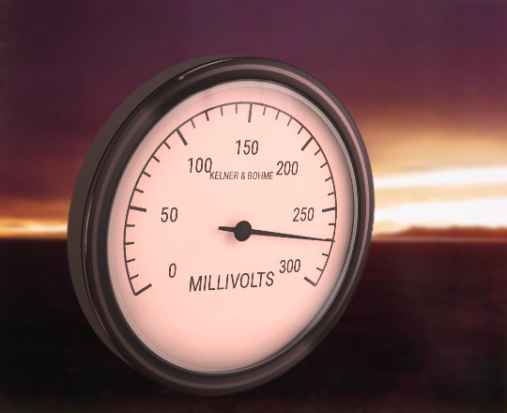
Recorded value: {"value": 270, "unit": "mV"}
